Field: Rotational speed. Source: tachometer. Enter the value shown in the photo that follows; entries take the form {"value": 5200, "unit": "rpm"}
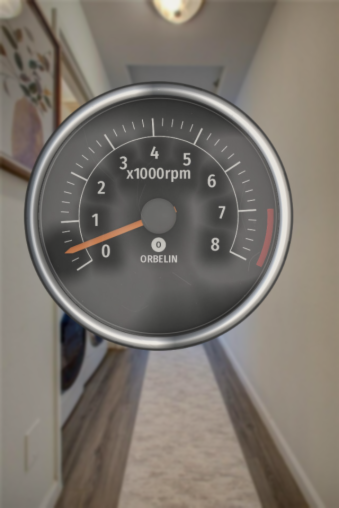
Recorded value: {"value": 400, "unit": "rpm"}
